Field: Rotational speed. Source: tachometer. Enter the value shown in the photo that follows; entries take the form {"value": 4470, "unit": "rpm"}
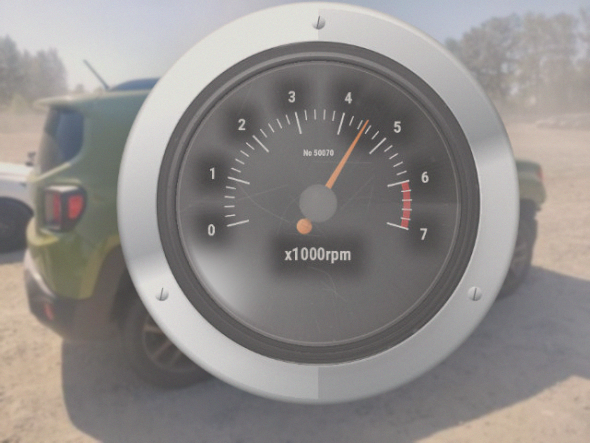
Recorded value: {"value": 4500, "unit": "rpm"}
